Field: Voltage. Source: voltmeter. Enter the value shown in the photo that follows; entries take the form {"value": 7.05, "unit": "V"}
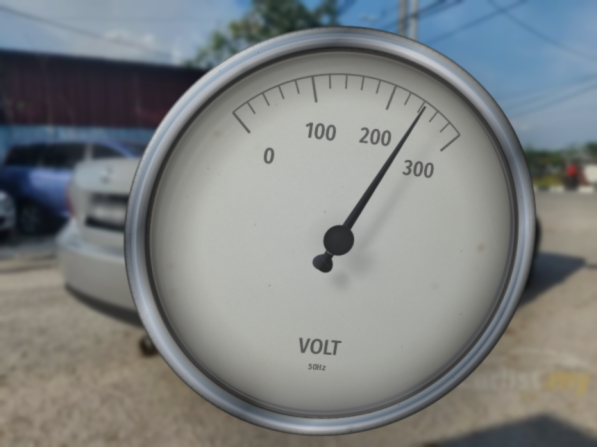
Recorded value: {"value": 240, "unit": "V"}
